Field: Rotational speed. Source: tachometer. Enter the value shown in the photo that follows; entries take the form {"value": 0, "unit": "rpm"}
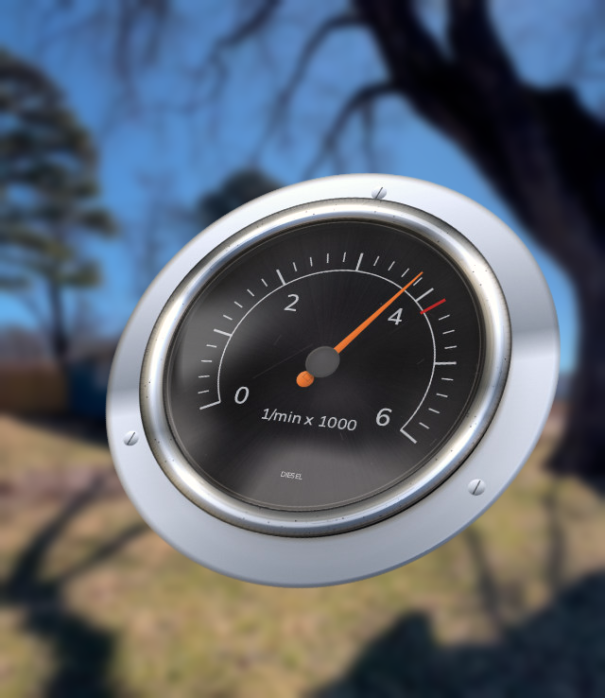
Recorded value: {"value": 3800, "unit": "rpm"}
